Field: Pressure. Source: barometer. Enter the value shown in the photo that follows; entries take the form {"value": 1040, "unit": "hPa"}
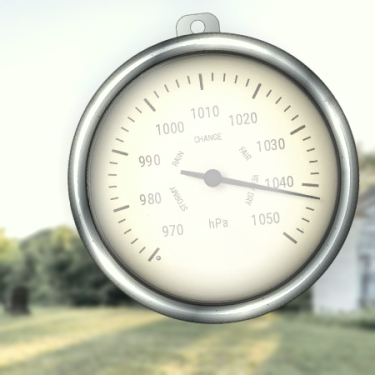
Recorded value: {"value": 1042, "unit": "hPa"}
